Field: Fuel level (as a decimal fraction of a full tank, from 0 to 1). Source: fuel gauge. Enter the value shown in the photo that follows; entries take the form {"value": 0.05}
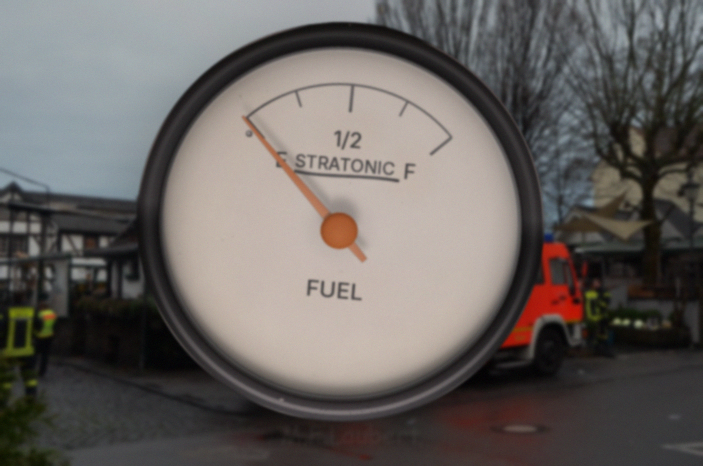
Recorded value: {"value": 0}
